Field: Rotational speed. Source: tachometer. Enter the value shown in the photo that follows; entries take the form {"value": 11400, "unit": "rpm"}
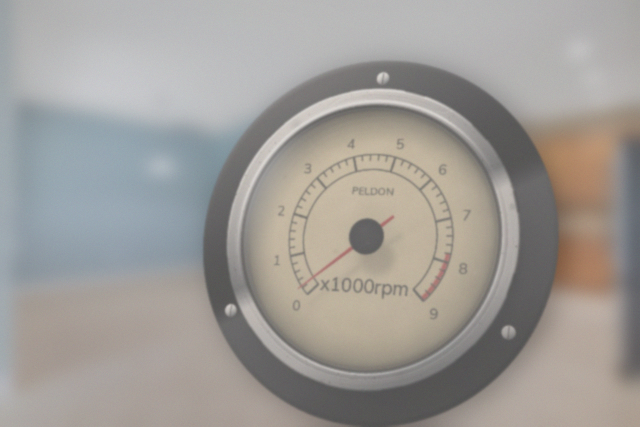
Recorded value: {"value": 200, "unit": "rpm"}
